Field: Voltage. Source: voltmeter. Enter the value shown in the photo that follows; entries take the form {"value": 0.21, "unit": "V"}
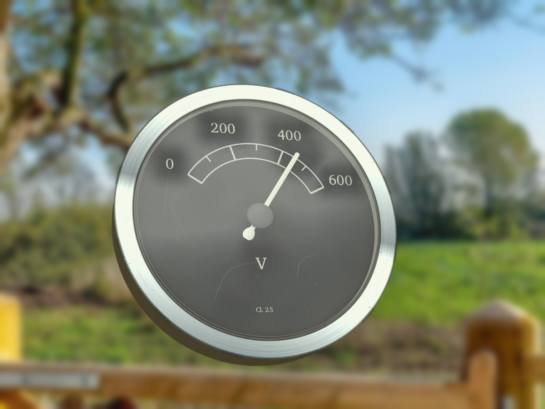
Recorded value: {"value": 450, "unit": "V"}
